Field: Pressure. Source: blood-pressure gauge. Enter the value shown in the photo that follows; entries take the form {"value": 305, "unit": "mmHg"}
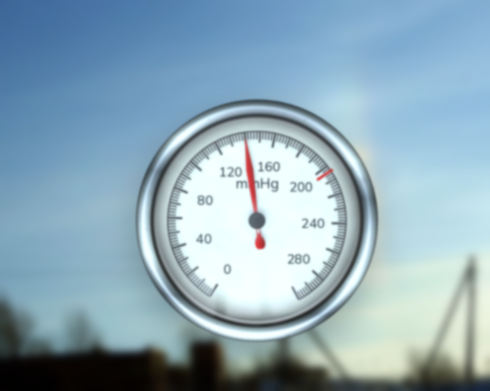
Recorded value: {"value": 140, "unit": "mmHg"}
